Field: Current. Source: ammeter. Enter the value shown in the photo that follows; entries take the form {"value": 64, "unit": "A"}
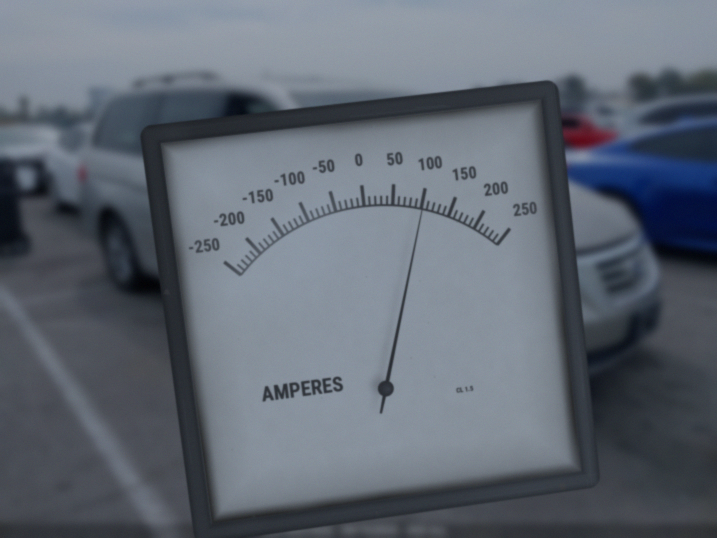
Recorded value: {"value": 100, "unit": "A"}
